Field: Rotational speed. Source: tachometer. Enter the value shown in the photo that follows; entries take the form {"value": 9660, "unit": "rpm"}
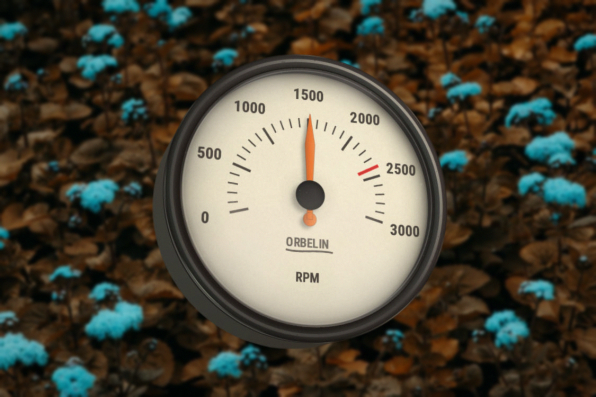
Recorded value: {"value": 1500, "unit": "rpm"}
